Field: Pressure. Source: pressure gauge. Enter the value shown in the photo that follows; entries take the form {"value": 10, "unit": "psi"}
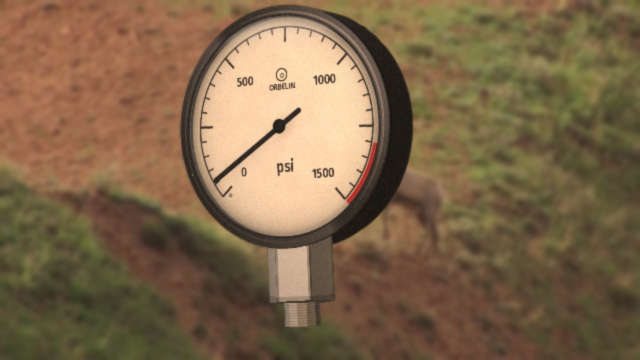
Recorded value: {"value": 50, "unit": "psi"}
